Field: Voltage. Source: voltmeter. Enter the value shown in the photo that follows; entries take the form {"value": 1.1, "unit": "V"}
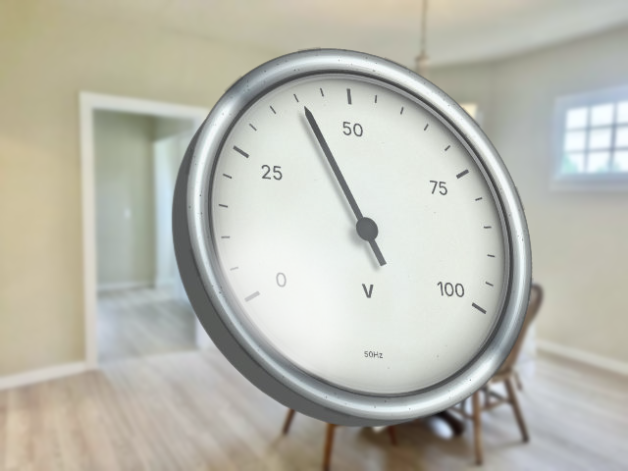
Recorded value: {"value": 40, "unit": "V"}
